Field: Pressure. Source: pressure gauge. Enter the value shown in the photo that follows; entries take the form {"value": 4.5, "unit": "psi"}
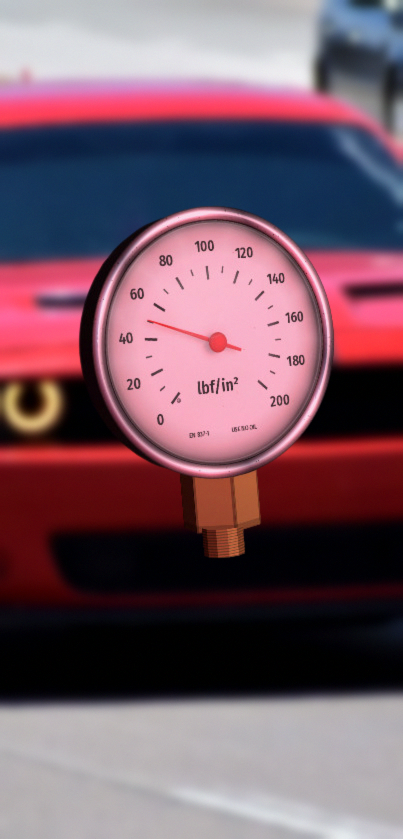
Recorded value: {"value": 50, "unit": "psi"}
